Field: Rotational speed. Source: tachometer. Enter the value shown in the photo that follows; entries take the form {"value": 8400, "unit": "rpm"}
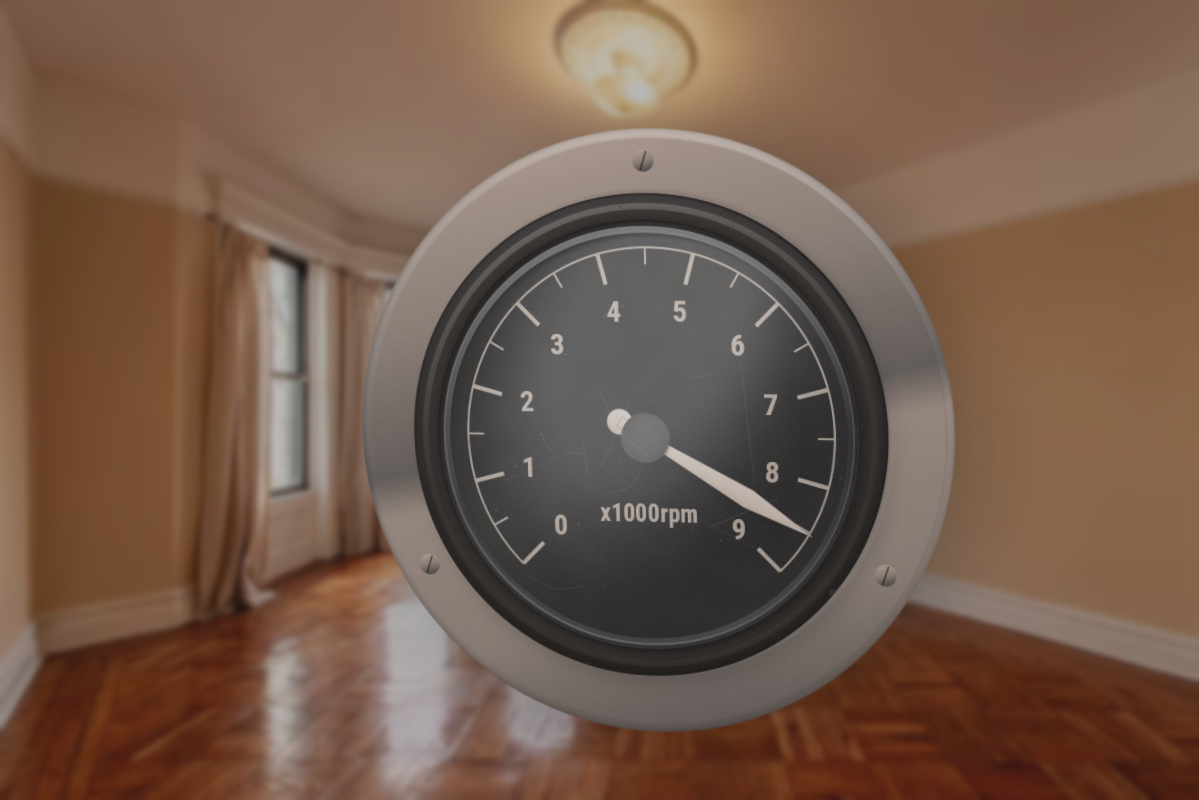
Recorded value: {"value": 8500, "unit": "rpm"}
